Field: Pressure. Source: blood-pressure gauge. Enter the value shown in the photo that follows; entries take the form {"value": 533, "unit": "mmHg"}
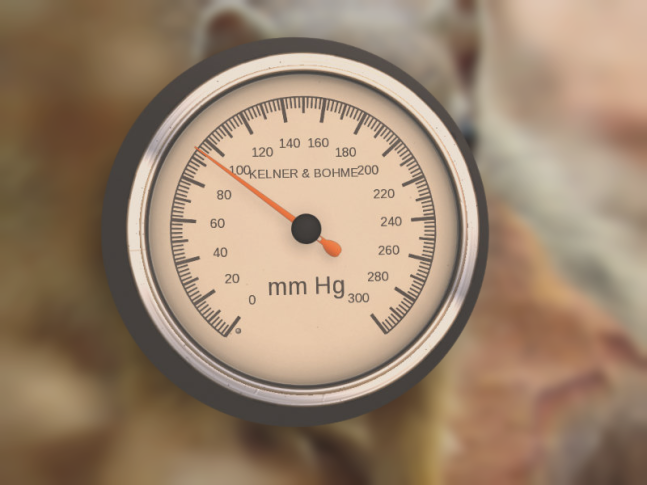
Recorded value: {"value": 94, "unit": "mmHg"}
